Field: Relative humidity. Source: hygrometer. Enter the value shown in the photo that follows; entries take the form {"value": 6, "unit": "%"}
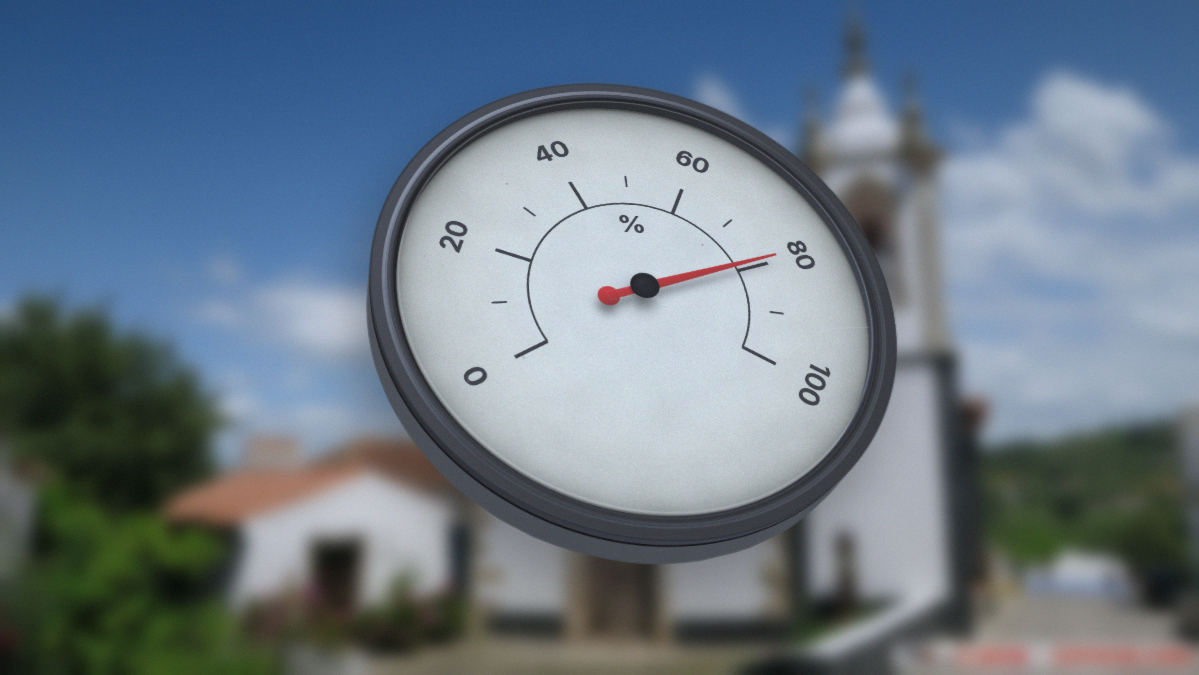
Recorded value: {"value": 80, "unit": "%"}
